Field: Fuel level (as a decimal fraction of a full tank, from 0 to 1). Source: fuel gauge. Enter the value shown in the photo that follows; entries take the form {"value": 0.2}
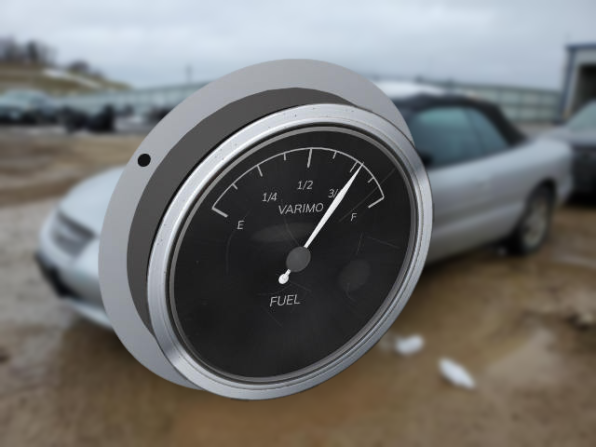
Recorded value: {"value": 0.75}
